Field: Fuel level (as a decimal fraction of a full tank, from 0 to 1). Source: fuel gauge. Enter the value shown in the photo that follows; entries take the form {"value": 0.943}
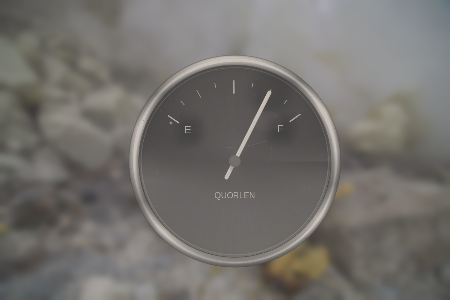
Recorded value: {"value": 0.75}
